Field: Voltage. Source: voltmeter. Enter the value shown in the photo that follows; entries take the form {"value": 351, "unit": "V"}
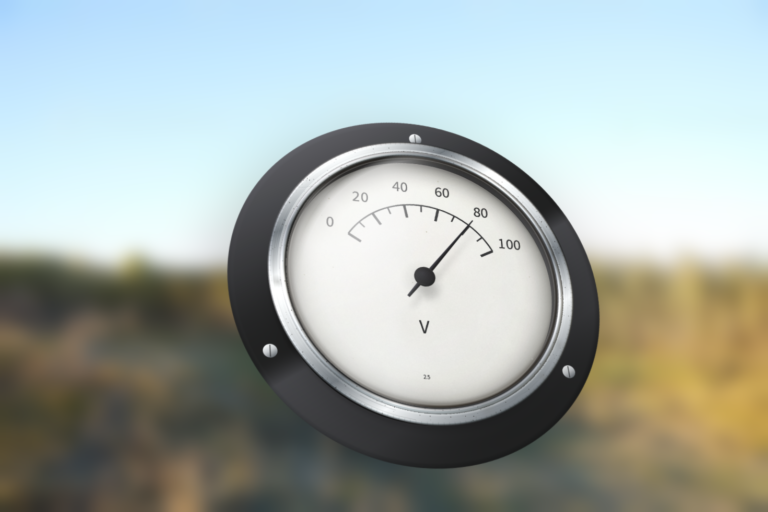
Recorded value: {"value": 80, "unit": "V"}
